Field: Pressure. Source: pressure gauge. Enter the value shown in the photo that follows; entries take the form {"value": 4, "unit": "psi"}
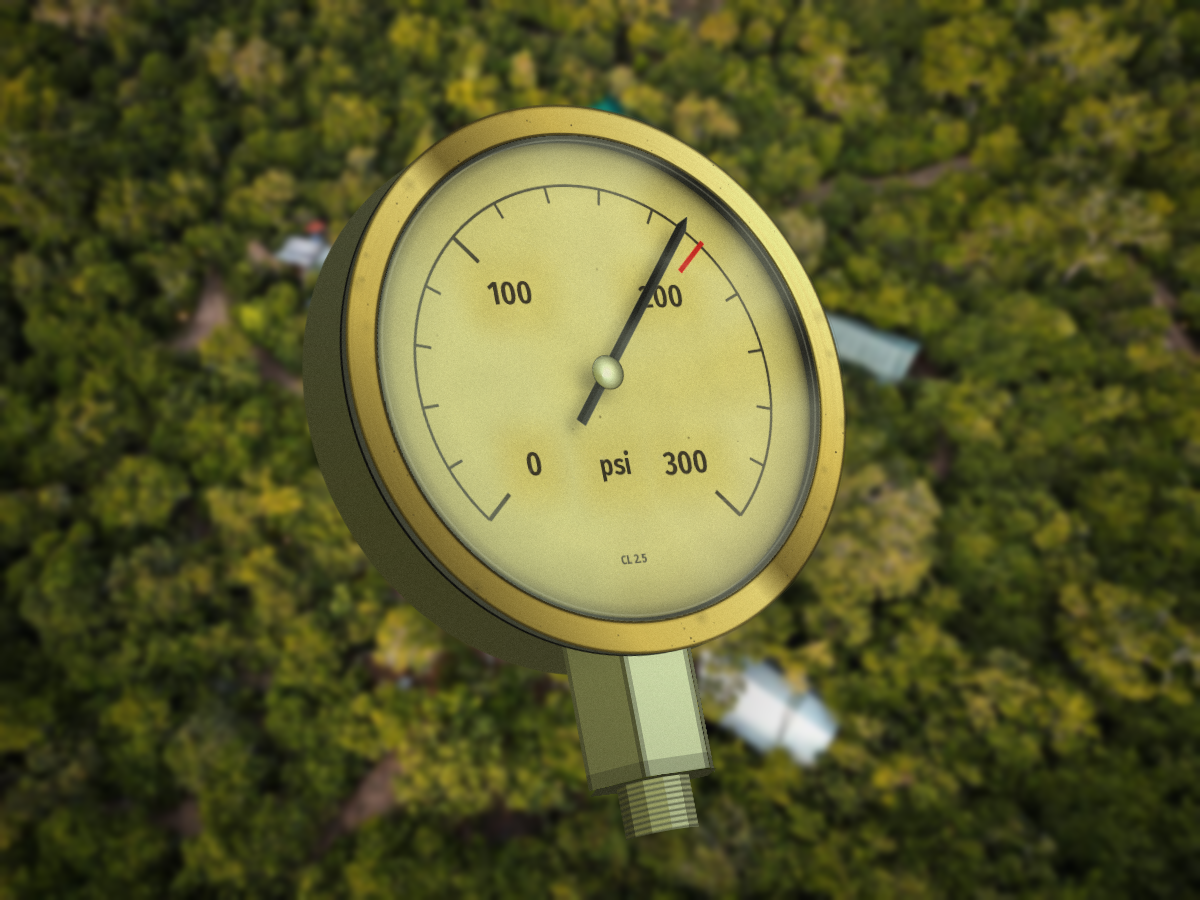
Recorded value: {"value": 190, "unit": "psi"}
